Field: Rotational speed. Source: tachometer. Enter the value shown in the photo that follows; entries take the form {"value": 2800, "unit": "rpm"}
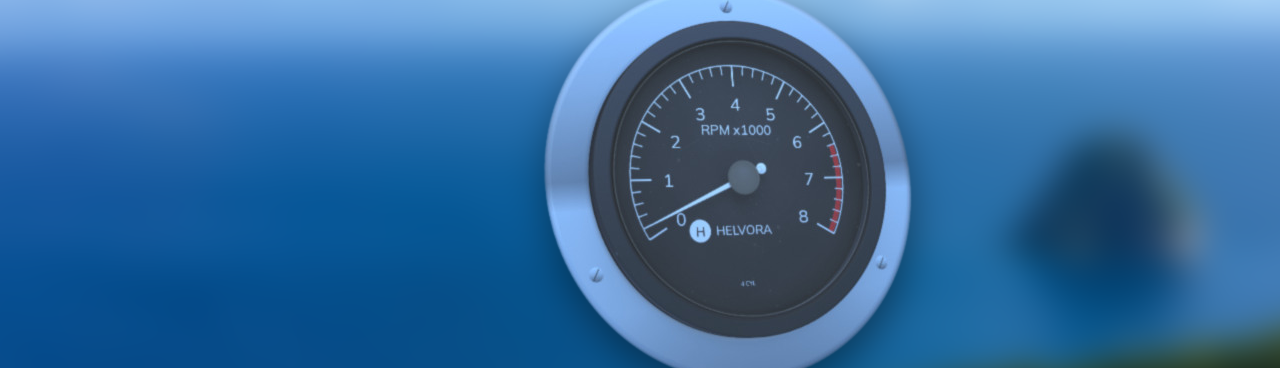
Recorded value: {"value": 200, "unit": "rpm"}
